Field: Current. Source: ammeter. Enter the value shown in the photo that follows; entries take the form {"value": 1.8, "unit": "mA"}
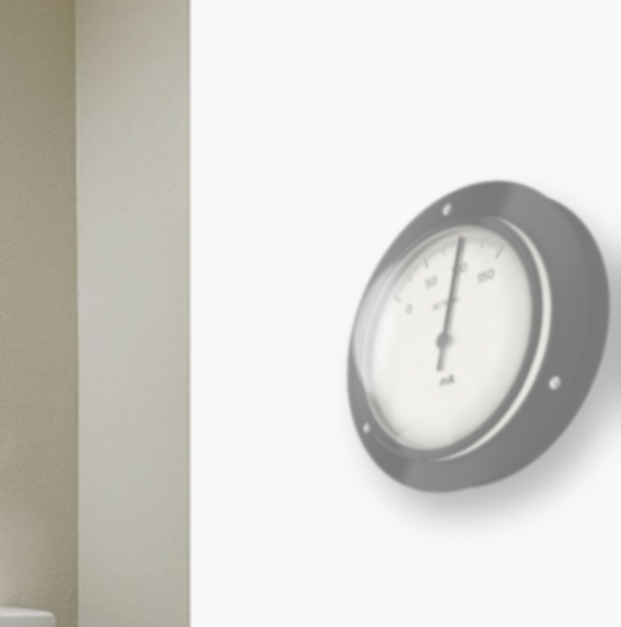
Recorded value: {"value": 100, "unit": "mA"}
